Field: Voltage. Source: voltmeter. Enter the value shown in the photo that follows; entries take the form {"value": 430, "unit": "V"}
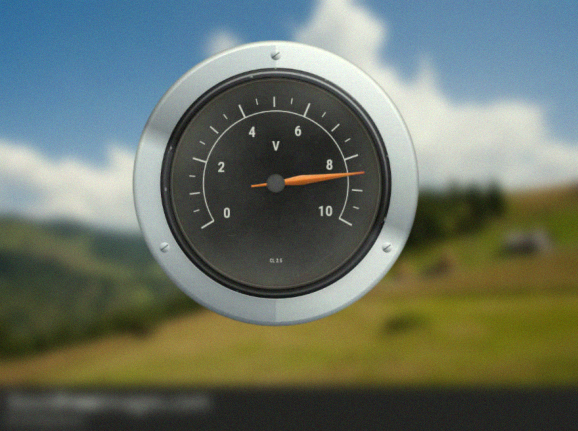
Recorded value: {"value": 8.5, "unit": "V"}
